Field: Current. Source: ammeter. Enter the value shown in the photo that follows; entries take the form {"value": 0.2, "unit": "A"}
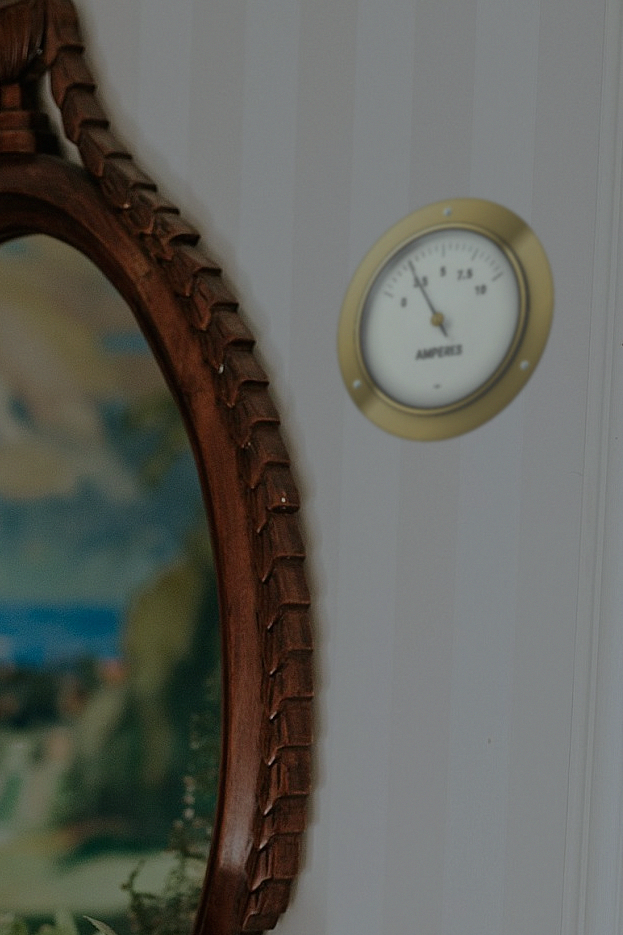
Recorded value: {"value": 2.5, "unit": "A"}
